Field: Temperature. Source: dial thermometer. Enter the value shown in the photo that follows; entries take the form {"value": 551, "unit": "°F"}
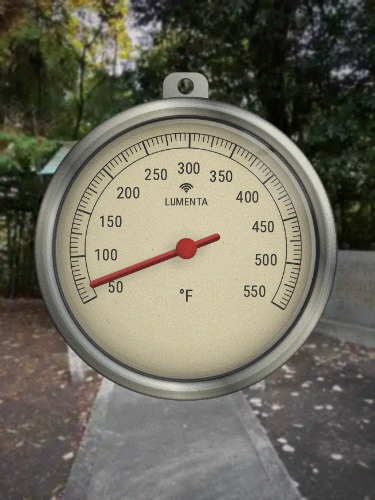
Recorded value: {"value": 65, "unit": "°F"}
